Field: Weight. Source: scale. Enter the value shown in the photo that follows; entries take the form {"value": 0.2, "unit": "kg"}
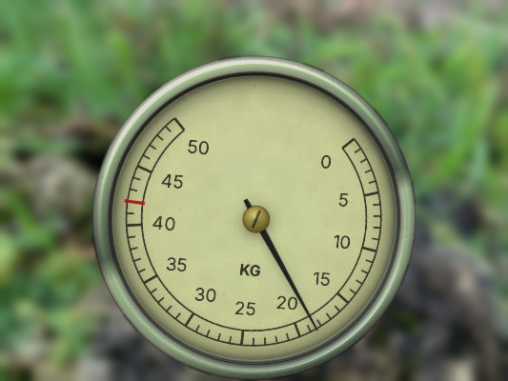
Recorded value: {"value": 18.5, "unit": "kg"}
